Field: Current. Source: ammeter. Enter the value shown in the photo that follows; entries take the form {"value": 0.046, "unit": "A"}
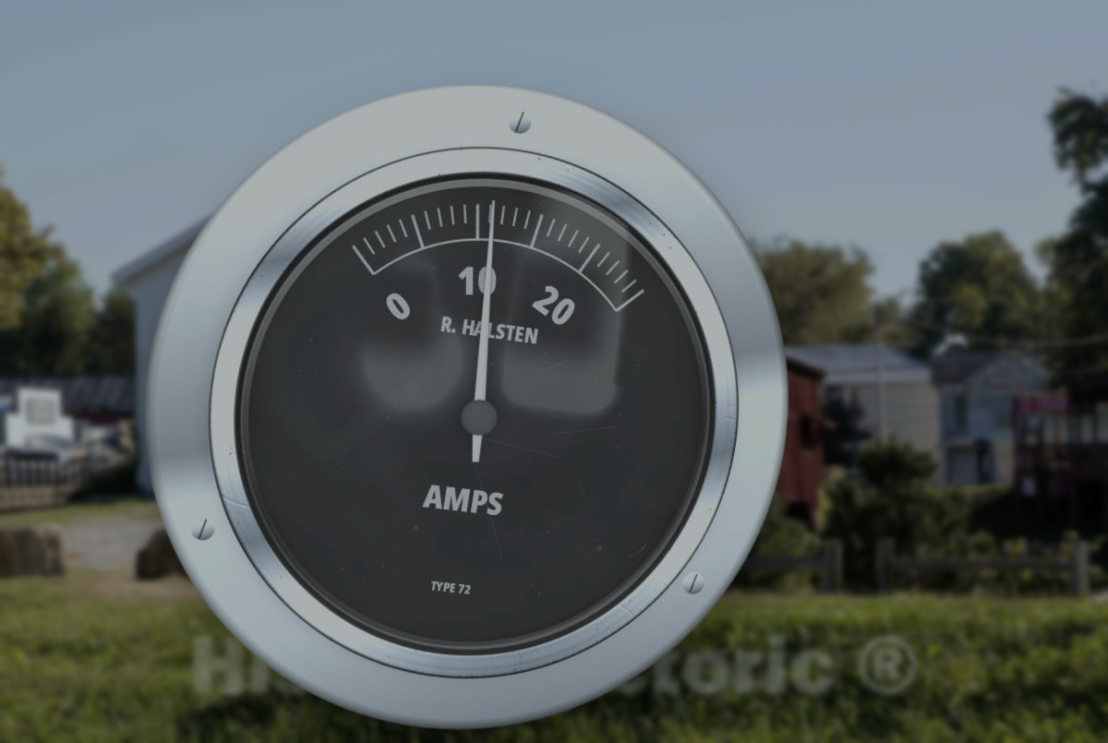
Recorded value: {"value": 11, "unit": "A"}
